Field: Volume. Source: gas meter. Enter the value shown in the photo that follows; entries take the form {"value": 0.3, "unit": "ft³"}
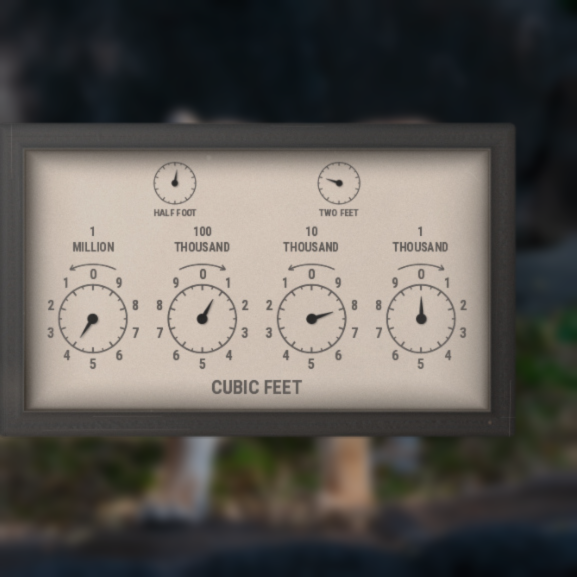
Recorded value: {"value": 408000, "unit": "ft³"}
